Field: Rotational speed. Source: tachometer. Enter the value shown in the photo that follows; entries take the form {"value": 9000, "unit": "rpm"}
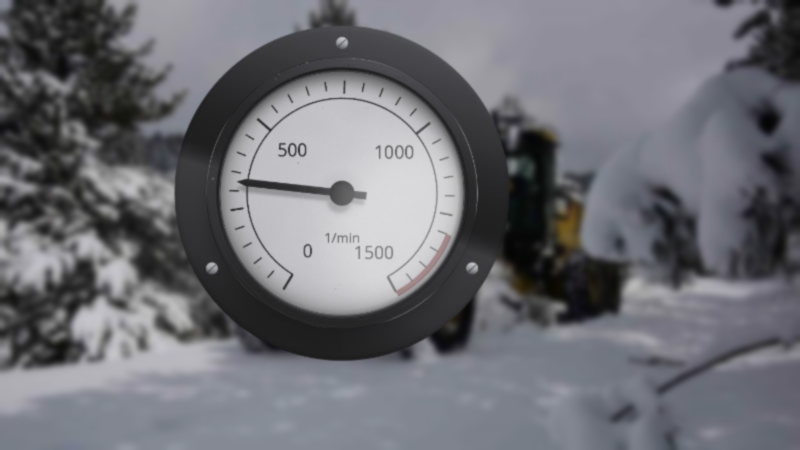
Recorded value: {"value": 325, "unit": "rpm"}
